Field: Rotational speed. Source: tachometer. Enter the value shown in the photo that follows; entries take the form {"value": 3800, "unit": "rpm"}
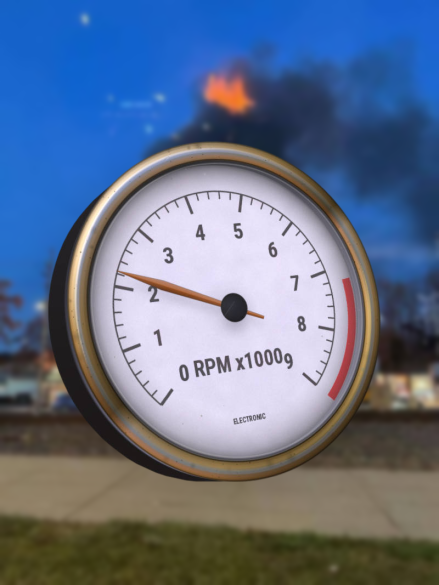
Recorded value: {"value": 2200, "unit": "rpm"}
